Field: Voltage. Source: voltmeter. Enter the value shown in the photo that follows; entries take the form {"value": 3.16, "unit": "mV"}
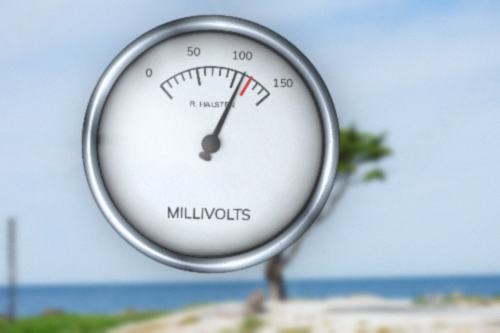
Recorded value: {"value": 110, "unit": "mV"}
